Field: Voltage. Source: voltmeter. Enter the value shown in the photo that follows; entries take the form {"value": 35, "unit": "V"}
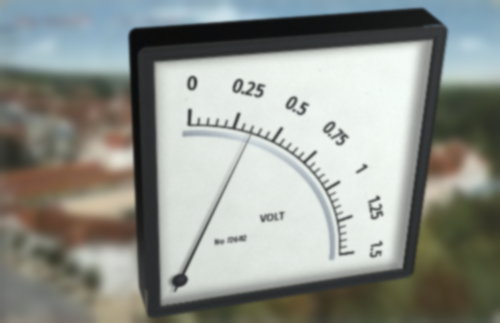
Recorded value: {"value": 0.35, "unit": "V"}
